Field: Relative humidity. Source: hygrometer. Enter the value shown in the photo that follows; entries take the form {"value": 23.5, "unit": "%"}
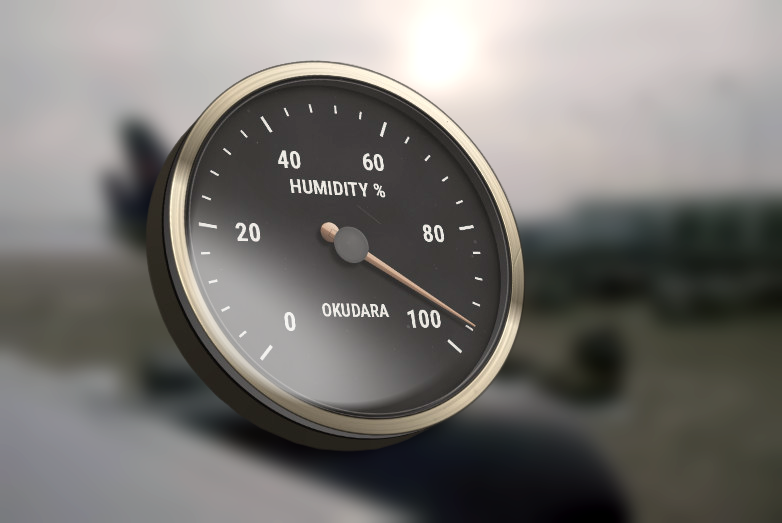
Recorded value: {"value": 96, "unit": "%"}
